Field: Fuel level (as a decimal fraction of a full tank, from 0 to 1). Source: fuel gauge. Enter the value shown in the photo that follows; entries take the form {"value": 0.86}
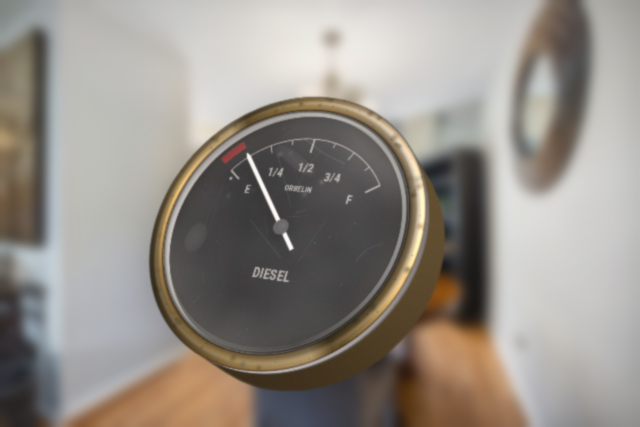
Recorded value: {"value": 0.125}
